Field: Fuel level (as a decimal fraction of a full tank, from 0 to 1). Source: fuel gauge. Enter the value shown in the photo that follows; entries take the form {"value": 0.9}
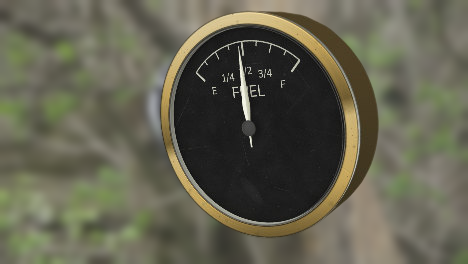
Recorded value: {"value": 0.5}
